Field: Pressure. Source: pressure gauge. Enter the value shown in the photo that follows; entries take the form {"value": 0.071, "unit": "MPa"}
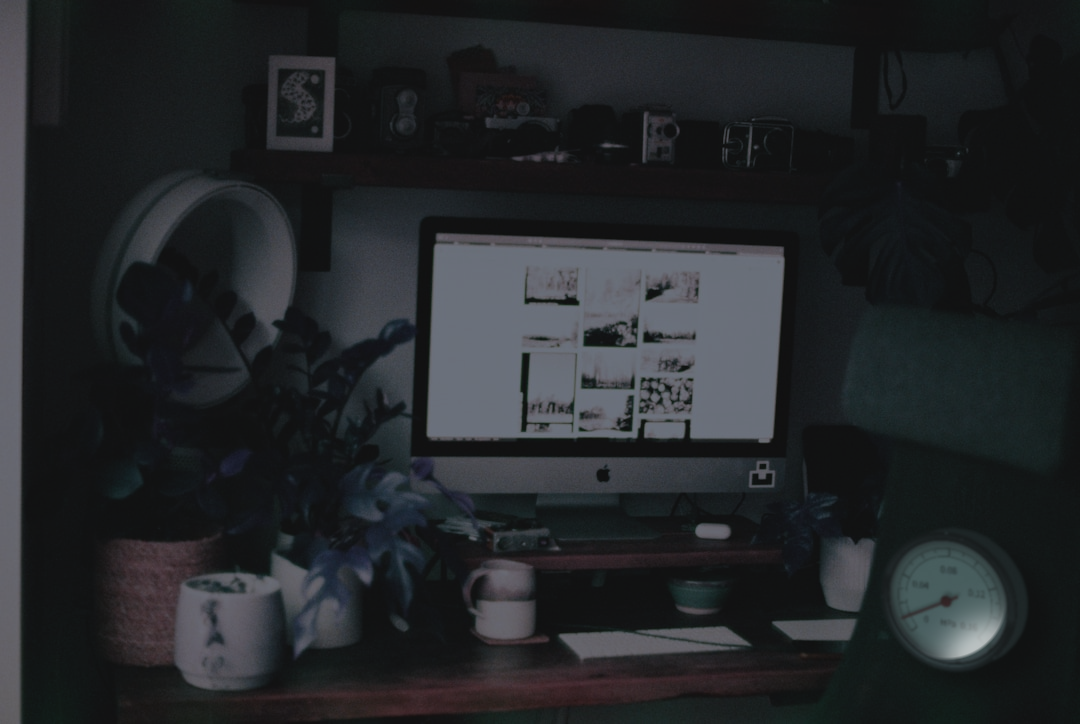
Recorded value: {"value": 0.01, "unit": "MPa"}
